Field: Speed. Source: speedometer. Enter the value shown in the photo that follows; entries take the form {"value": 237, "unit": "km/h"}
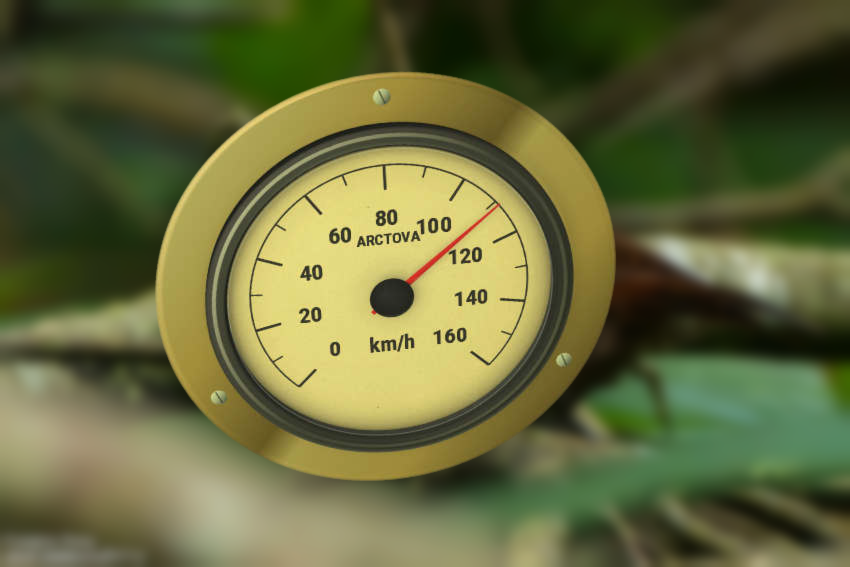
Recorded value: {"value": 110, "unit": "km/h"}
